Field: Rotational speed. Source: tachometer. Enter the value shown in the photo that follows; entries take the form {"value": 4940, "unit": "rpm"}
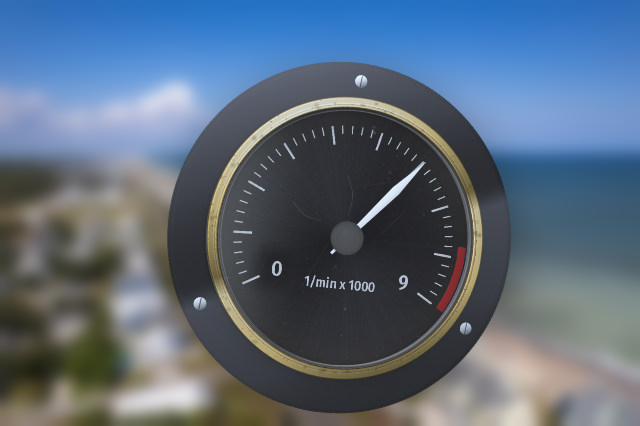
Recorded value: {"value": 6000, "unit": "rpm"}
